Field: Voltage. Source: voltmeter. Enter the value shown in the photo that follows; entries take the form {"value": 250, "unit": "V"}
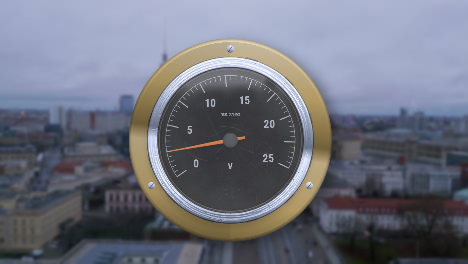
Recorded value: {"value": 2.5, "unit": "V"}
